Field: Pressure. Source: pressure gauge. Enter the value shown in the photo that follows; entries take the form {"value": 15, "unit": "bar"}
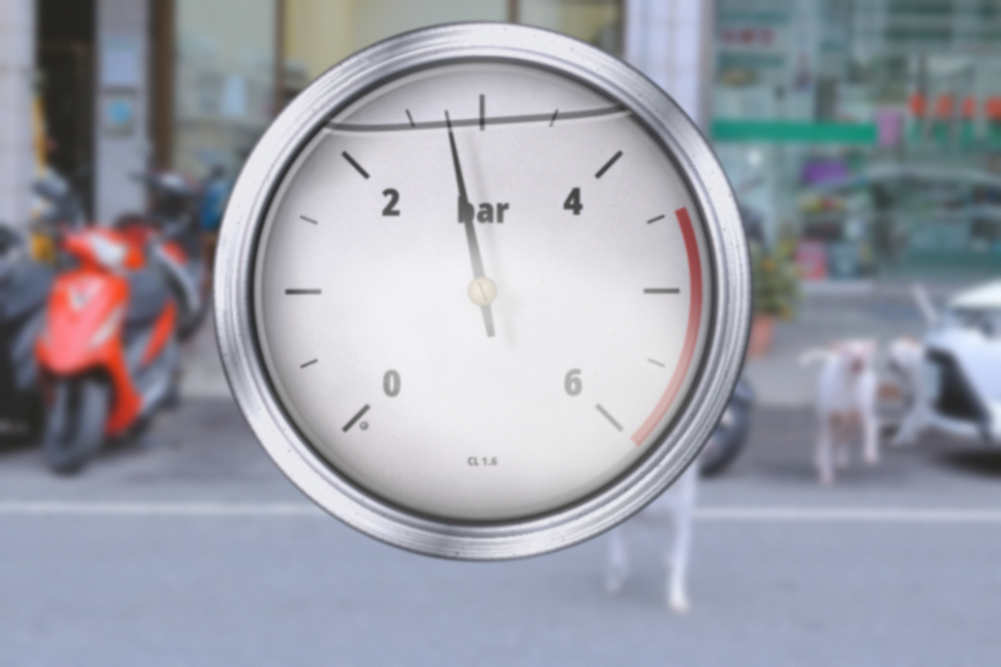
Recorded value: {"value": 2.75, "unit": "bar"}
